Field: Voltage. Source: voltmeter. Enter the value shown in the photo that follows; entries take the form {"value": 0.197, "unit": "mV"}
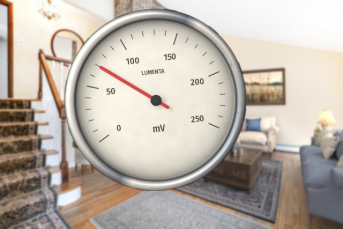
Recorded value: {"value": 70, "unit": "mV"}
